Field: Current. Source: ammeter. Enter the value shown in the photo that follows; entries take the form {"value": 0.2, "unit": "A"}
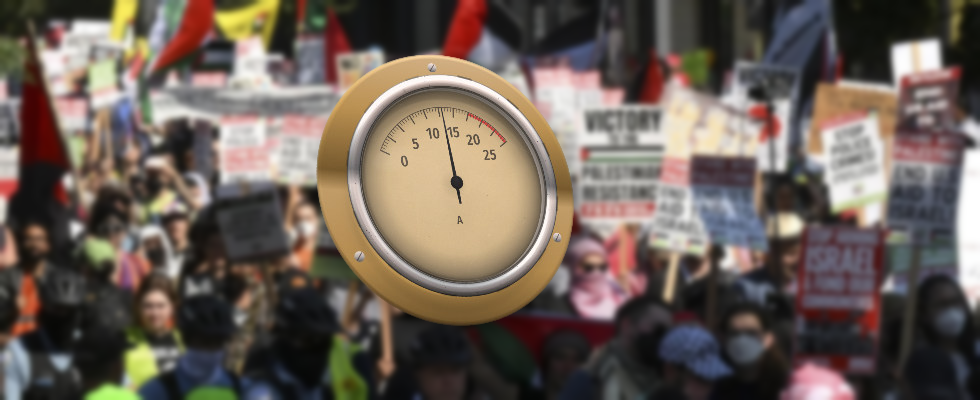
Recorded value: {"value": 12.5, "unit": "A"}
